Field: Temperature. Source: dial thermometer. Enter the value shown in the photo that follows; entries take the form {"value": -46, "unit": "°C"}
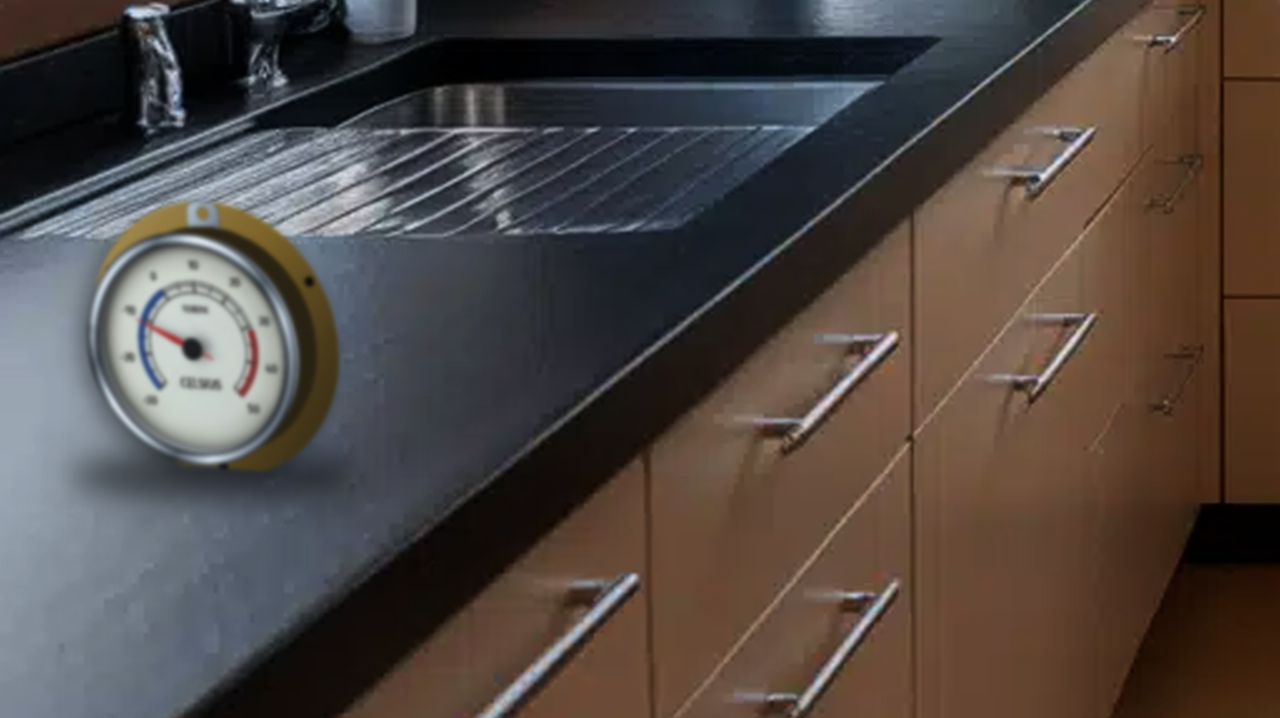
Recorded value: {"value": -10, "unit": "°C"}
